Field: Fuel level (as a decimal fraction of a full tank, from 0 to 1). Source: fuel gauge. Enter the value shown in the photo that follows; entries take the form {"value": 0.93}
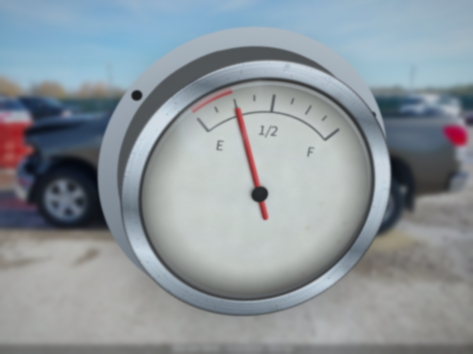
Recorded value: {"value": 0.25}
